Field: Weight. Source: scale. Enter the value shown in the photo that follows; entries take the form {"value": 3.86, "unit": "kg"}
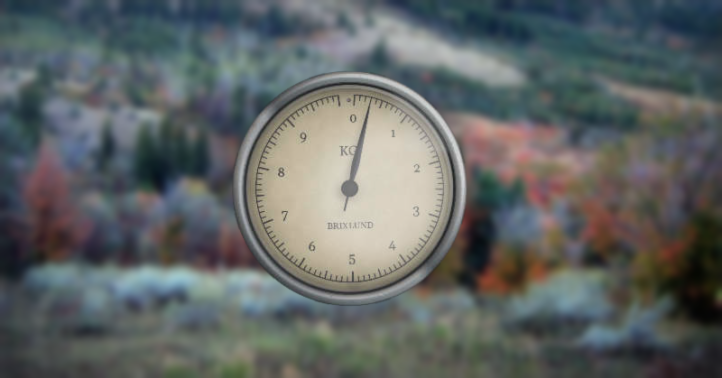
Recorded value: {"value": 0.3, "unit": "kg"}
